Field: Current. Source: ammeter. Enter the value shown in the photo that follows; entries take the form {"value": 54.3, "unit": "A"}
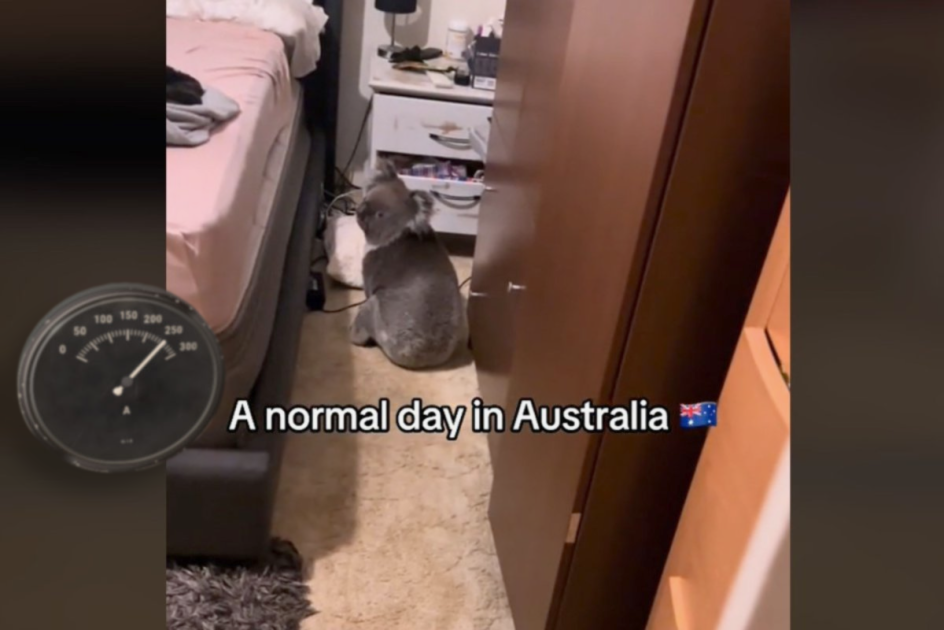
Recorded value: {"value": 250, "unit": "A"}
